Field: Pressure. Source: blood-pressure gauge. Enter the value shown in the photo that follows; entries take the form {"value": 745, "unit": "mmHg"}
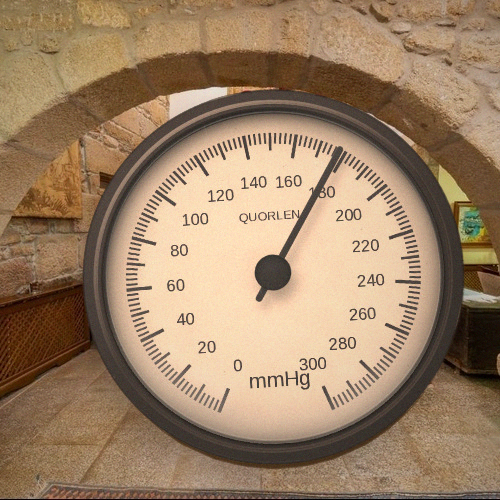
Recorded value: {"value": 178, "unit": "mmHg"}
